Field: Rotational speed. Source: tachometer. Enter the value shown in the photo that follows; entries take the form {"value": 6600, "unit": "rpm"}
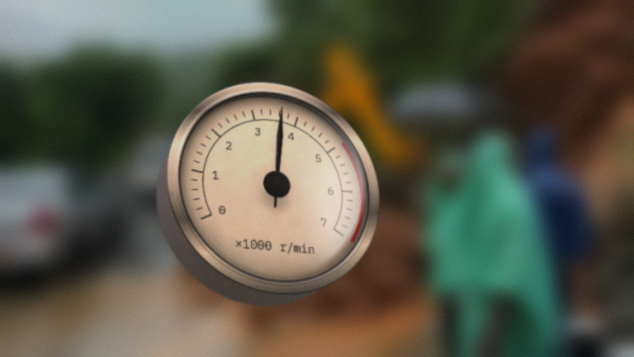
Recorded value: {"value": 3600, "unit": "rpm"}
